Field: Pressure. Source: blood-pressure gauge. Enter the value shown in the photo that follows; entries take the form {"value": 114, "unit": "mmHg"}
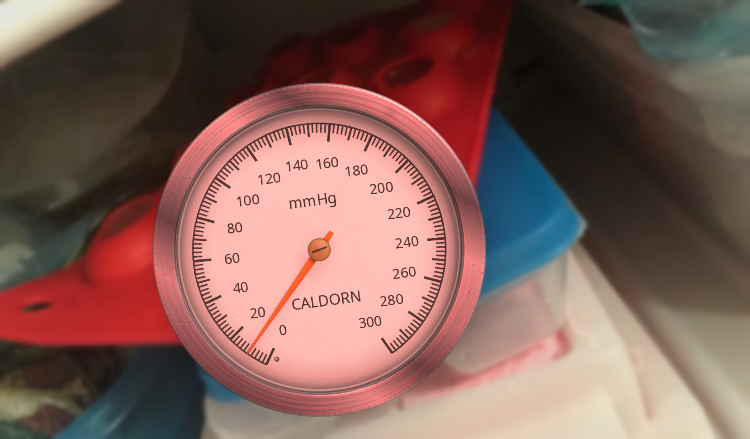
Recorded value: {"value": 10, "unit": "mmHg"}
